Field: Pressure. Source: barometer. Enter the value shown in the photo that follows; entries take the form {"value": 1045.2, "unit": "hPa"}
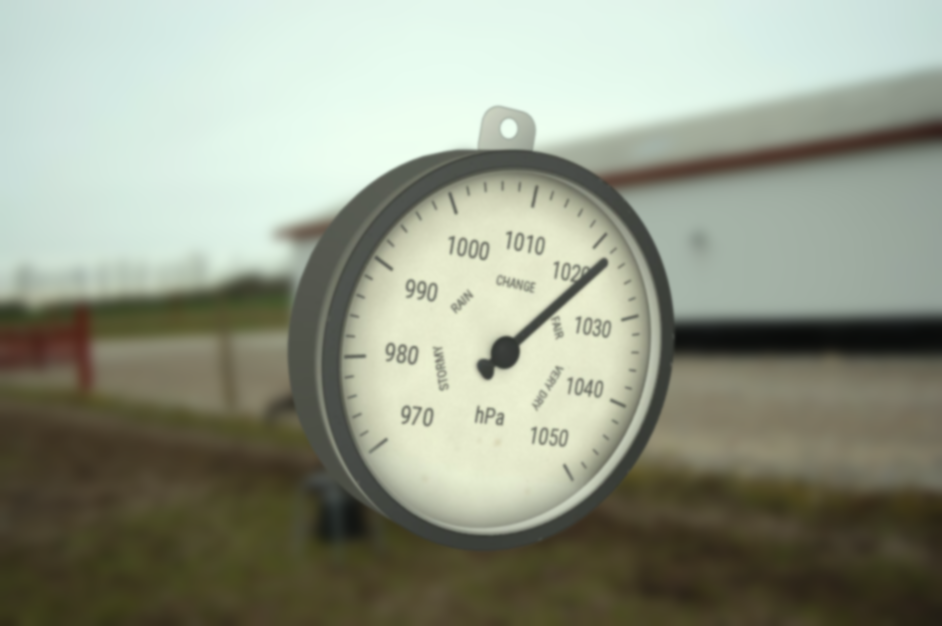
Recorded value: {"value": 1022, "unit": "hPa"}
